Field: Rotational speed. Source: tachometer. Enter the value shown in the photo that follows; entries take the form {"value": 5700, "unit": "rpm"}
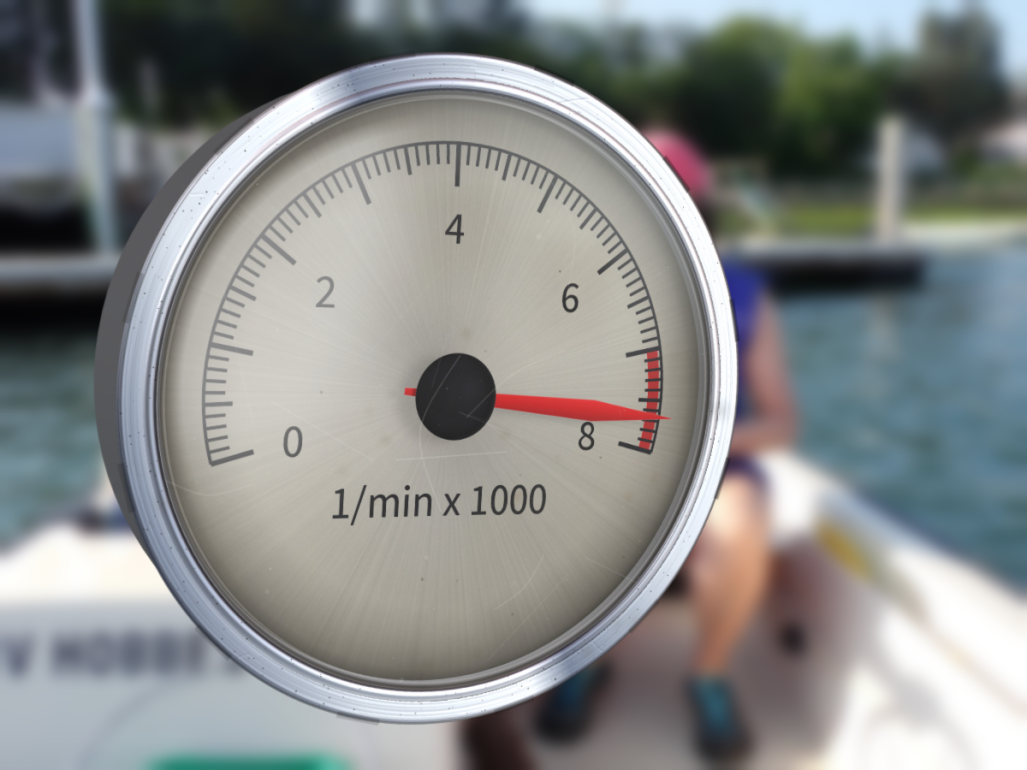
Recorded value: {"value": 7650, "unit": "rpm"}
